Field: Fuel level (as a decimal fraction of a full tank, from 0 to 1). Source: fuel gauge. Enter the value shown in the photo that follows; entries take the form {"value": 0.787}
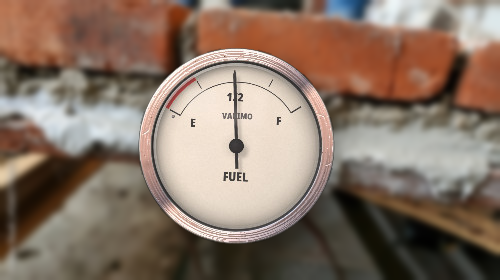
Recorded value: {"value": 0.5}
